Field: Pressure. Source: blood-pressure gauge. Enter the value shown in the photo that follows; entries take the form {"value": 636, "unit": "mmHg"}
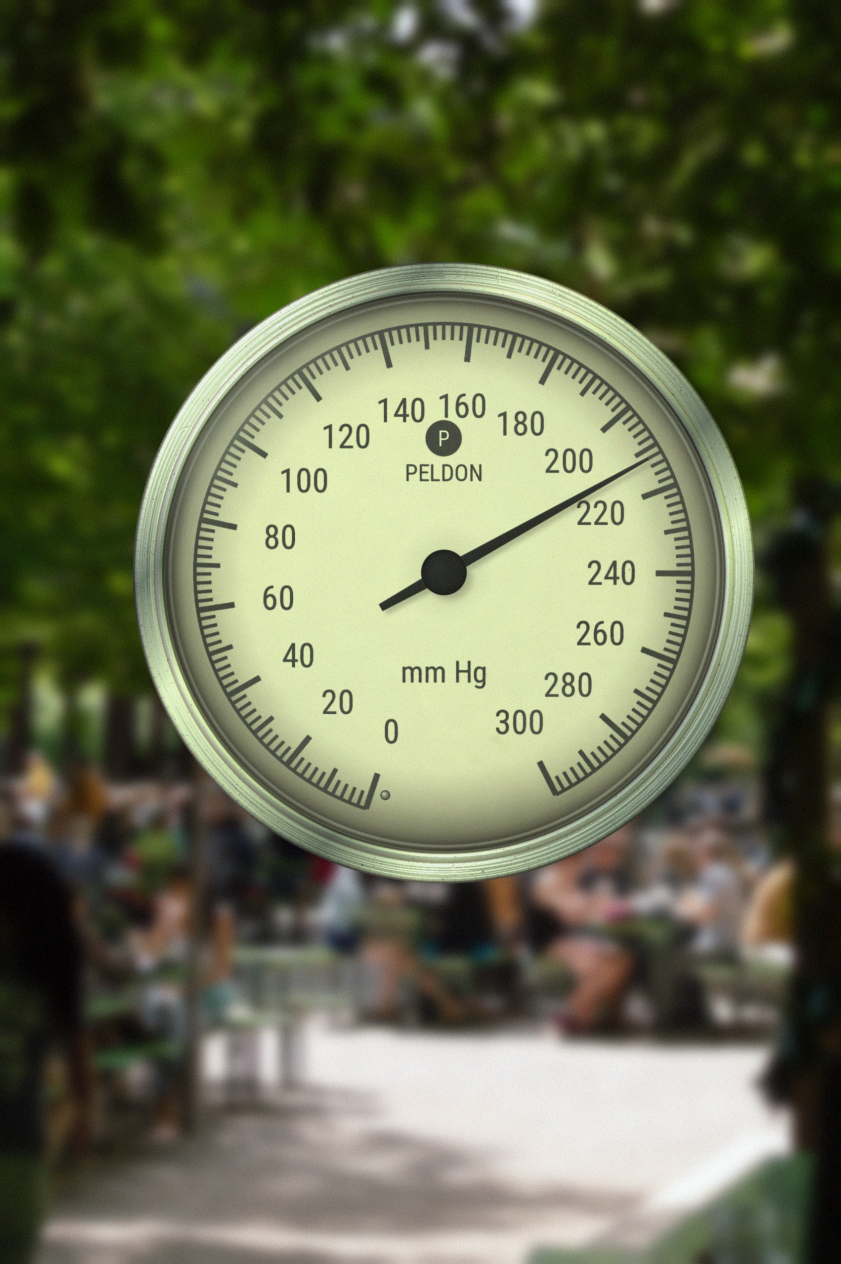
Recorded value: {"value": 212, "unit": "mmHg"}
